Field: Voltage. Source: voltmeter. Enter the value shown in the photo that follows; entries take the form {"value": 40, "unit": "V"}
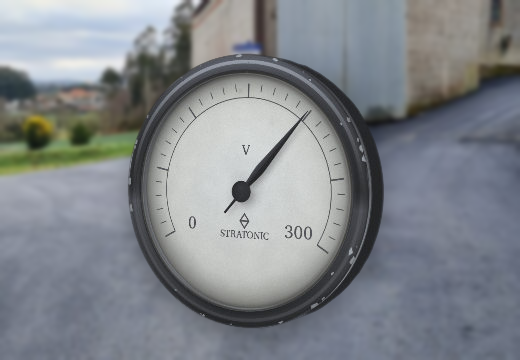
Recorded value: {"value": 200, "unit": "V"}
